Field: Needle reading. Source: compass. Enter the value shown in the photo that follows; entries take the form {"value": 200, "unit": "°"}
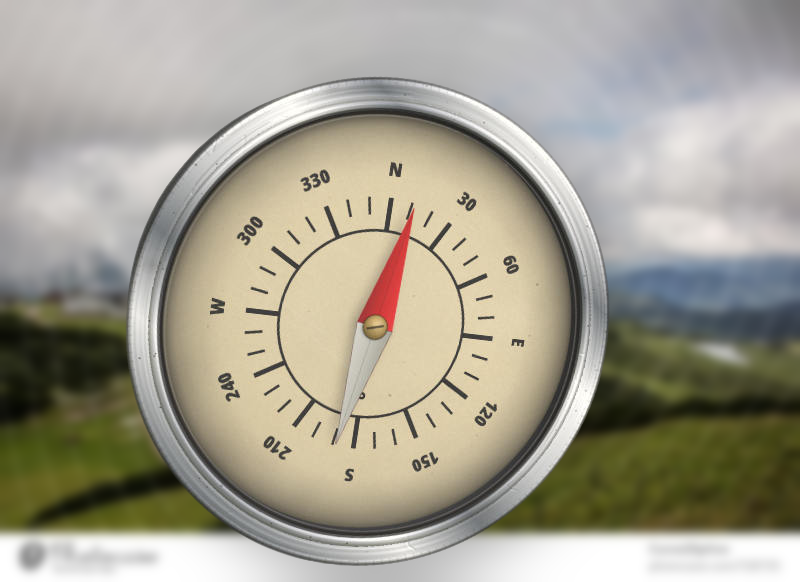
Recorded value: {"value": 10, "unit": "°"}
